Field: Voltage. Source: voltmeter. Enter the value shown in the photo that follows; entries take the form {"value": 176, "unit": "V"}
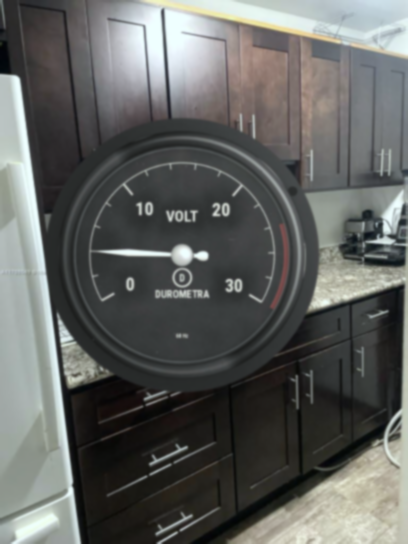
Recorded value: {"value": 4, "unit": "V"}
